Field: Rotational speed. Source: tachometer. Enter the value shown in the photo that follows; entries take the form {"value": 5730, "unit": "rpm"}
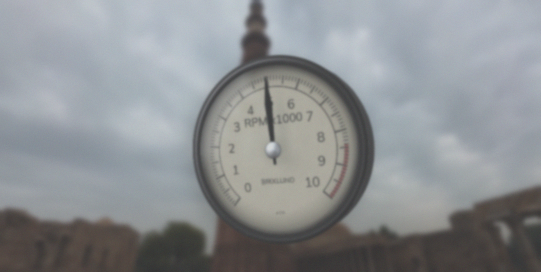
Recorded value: {"value": 5000, "unit": "rpm"}
